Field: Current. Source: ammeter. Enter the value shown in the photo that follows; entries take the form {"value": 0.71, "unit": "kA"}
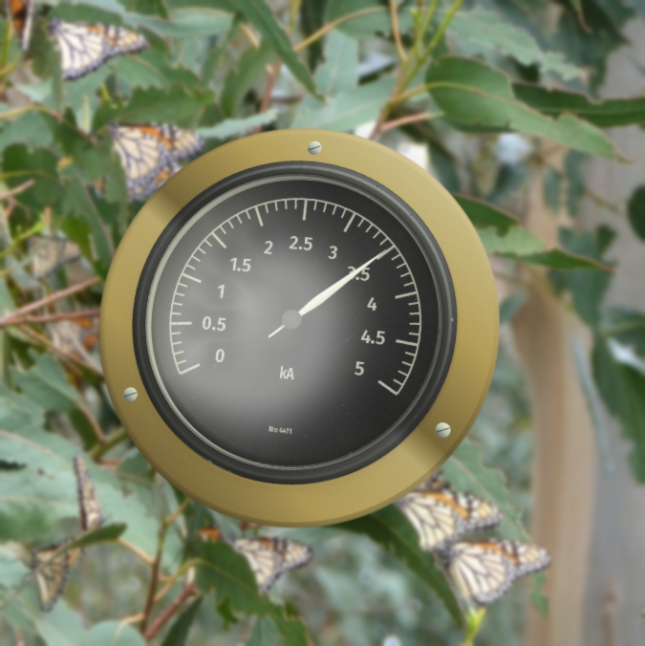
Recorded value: {"value": 3.5, "unit": "kA"}
